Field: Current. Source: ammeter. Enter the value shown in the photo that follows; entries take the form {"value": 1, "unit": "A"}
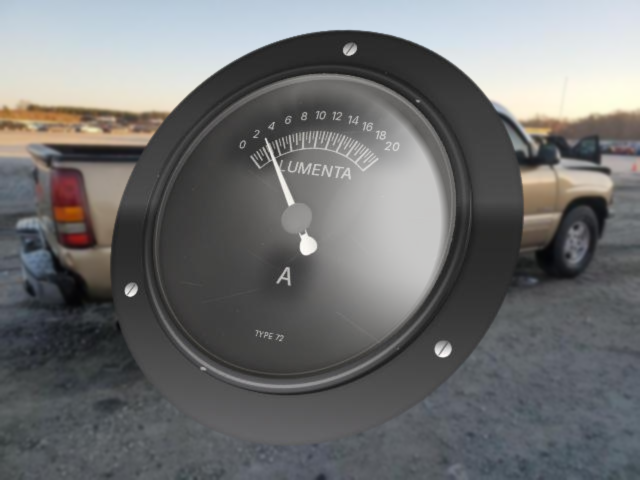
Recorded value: {"value": 3, "unit": "A"}
